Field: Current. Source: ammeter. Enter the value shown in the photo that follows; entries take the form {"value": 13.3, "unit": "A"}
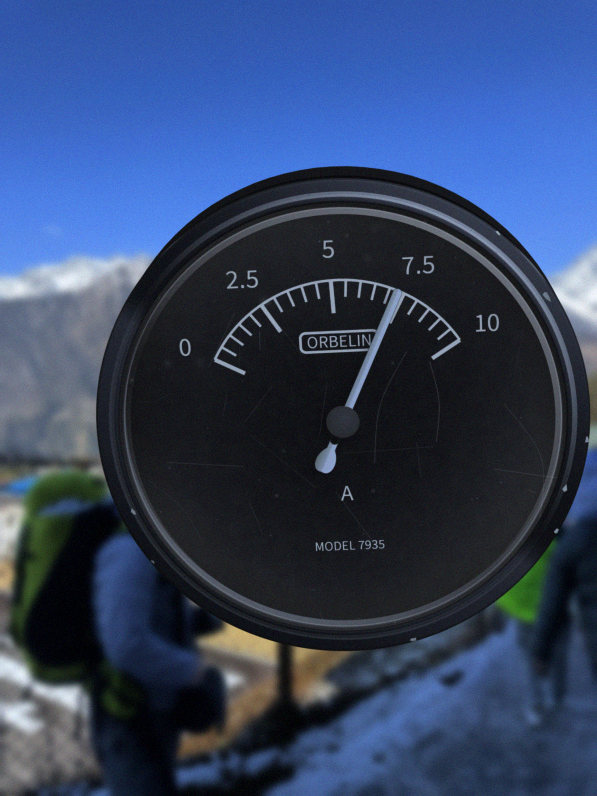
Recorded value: {"value": 7.25, "unit": "A"}
